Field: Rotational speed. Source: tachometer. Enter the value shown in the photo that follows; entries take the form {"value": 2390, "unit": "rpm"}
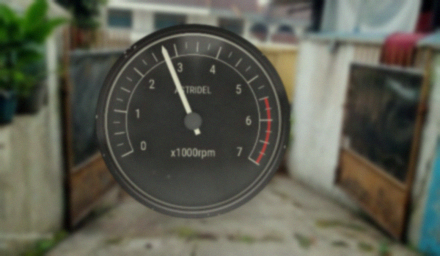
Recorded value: {"value": 2750, "unit": "rpm"}
